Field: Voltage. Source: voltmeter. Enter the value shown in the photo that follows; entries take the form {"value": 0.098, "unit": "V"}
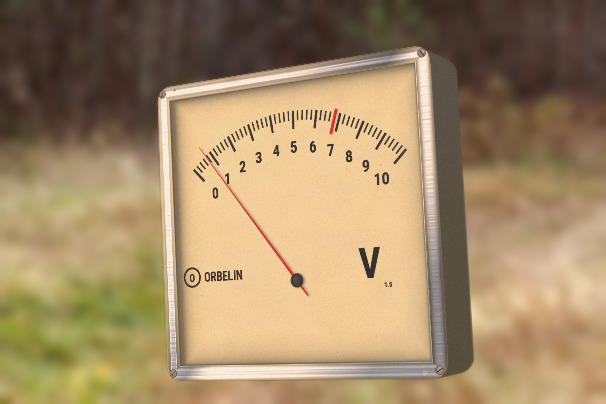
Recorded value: {"value": 0.8, "unit": "V"}
